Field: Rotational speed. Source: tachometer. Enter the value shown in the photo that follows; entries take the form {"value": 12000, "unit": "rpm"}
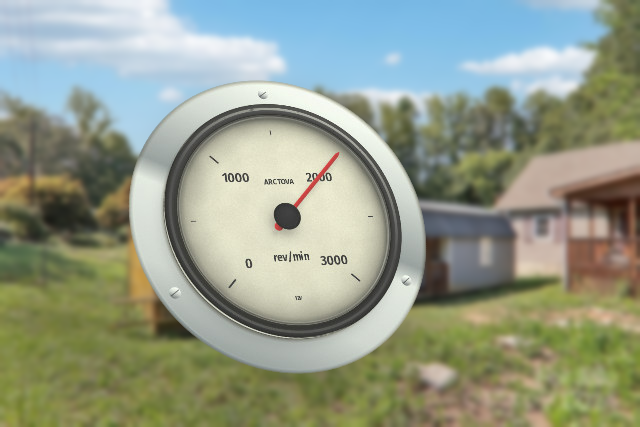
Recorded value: {"value": 2000, "unit": "rpm"}
